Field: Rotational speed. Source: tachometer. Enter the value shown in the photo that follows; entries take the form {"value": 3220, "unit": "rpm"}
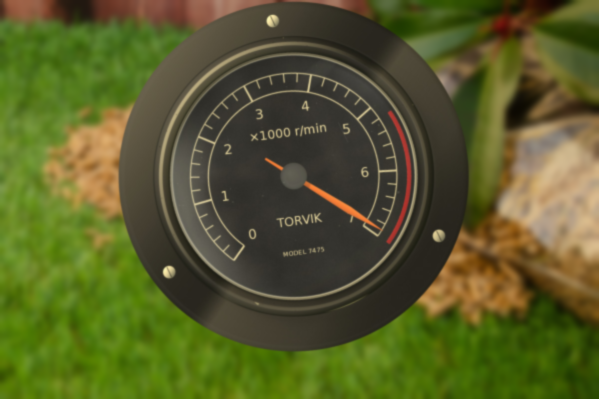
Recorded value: {"value": 6900, "unit": "rpm"}
